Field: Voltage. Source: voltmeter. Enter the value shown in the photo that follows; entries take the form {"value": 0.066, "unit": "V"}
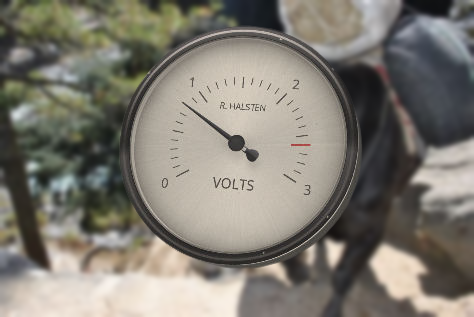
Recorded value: {"value": 0.8, "unit": "V"}
